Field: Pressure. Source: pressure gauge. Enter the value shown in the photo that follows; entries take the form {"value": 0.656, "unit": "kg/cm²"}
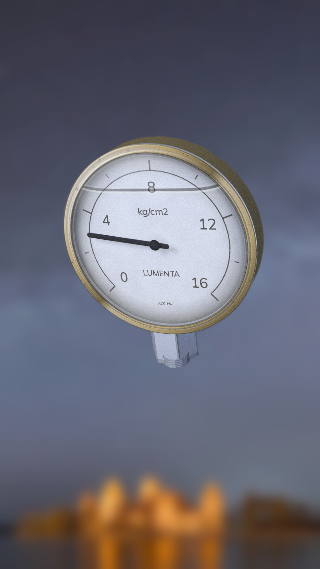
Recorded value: {"value": 3, "unit": "kg/cm²"}
